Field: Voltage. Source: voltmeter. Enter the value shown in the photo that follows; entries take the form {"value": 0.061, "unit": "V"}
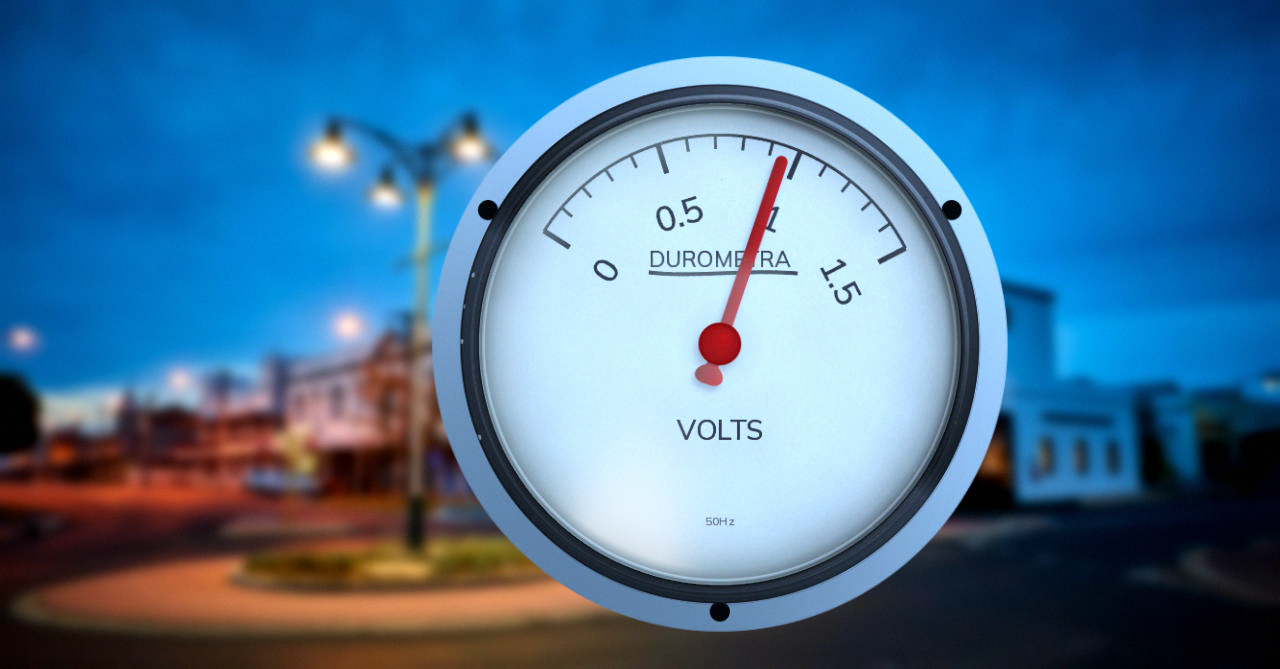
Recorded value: {"value": 0.95, "unit": "V"}
